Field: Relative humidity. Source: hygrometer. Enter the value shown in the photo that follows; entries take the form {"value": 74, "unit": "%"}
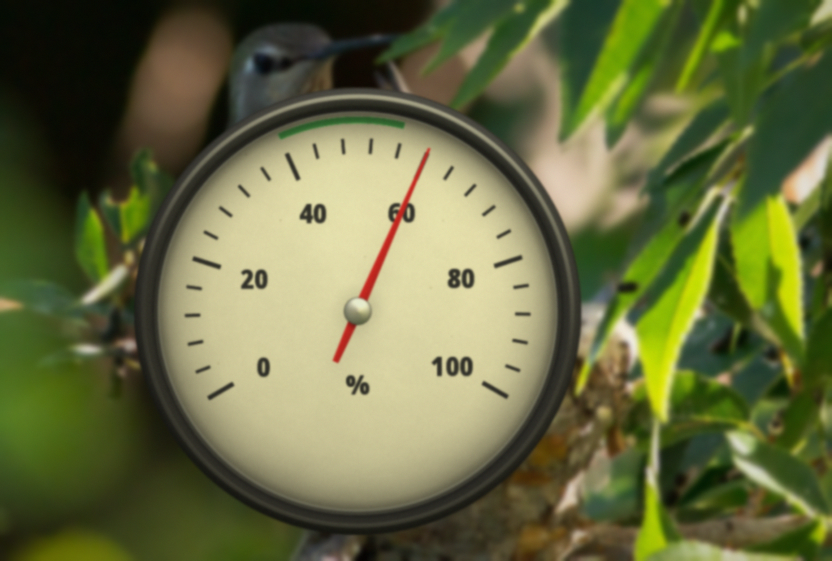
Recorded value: {"value": 60, "unit": "%"}
